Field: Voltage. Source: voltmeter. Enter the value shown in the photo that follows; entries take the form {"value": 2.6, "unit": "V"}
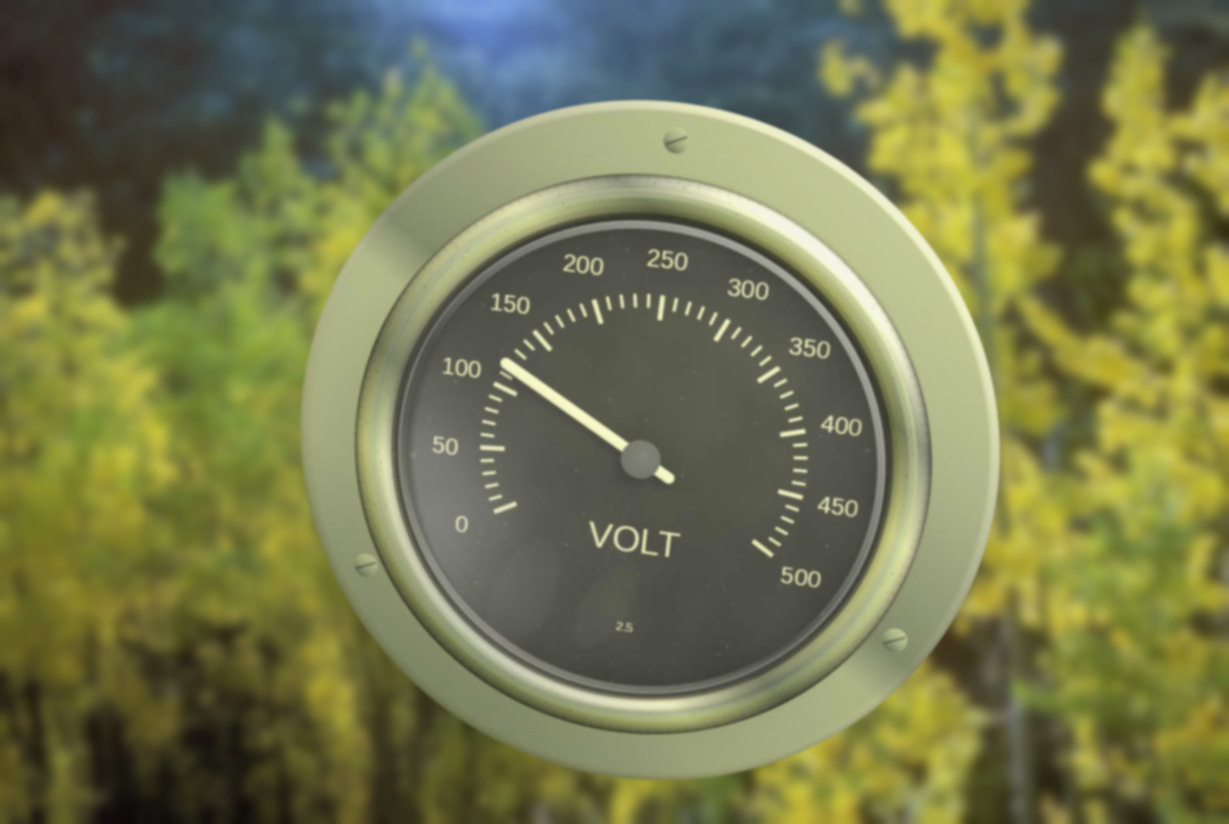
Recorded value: {"value": 120, "unit": "V"}
